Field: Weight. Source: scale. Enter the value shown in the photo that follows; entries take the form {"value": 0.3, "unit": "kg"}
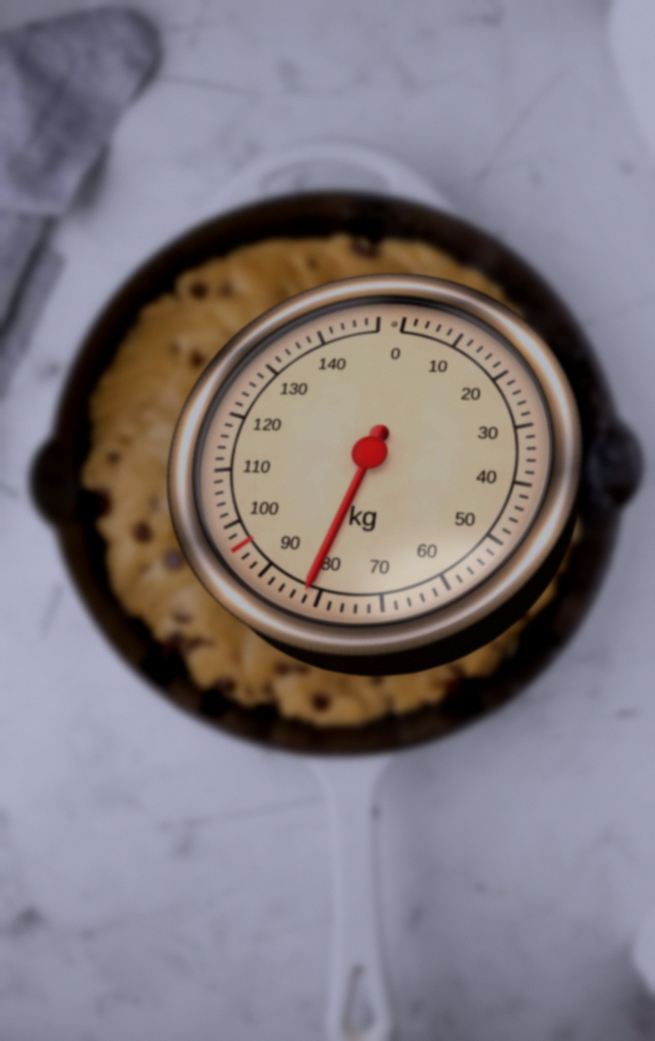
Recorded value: {"value": 82, "unit": "kg"}
